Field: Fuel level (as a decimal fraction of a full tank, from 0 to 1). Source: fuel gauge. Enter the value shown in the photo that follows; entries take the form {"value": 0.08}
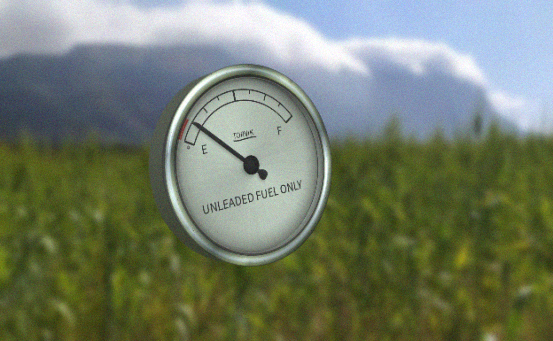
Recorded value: {"value": 0.125}
